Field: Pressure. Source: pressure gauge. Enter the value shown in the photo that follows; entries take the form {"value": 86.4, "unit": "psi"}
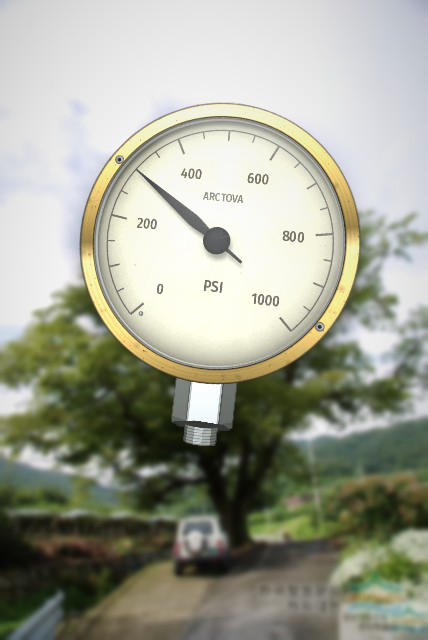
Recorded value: {"value": 300, "unit": "psi"}
